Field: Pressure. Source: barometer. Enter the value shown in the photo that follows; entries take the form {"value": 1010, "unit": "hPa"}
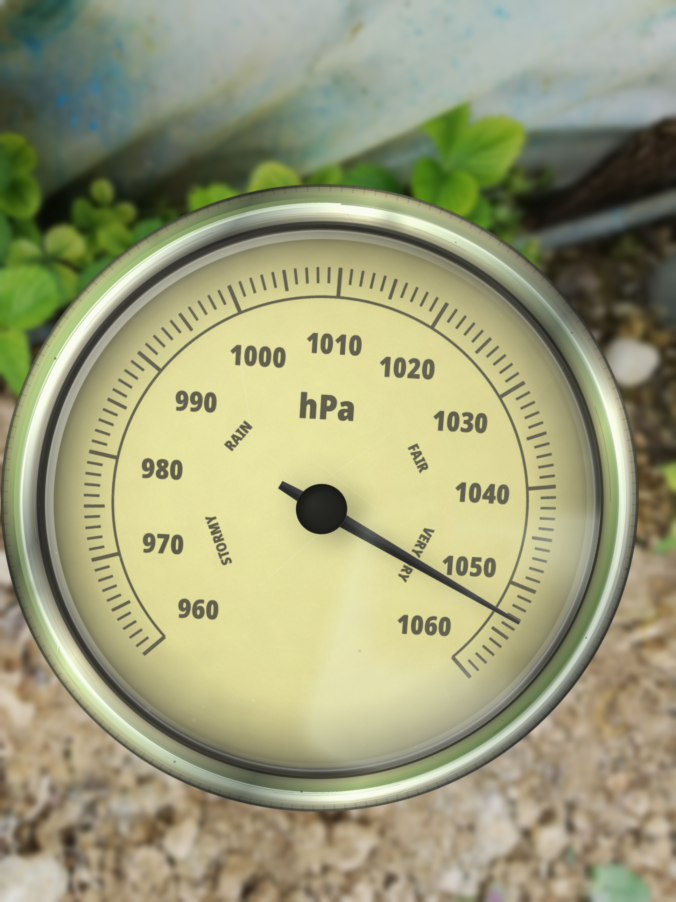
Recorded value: {"value": 1053, "unit": "hPa"}
